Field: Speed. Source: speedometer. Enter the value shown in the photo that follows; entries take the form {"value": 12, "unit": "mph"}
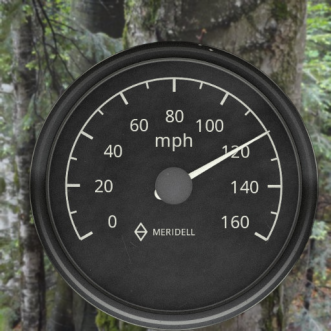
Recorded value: {"value": 120, "unit": "mph"}
